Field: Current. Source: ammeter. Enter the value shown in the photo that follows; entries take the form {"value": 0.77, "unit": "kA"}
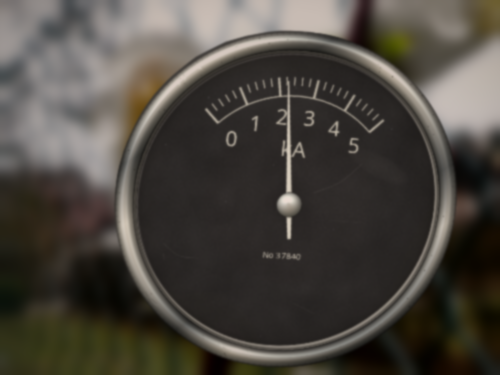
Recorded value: {"value": 2.2, "unit": "kA"}
